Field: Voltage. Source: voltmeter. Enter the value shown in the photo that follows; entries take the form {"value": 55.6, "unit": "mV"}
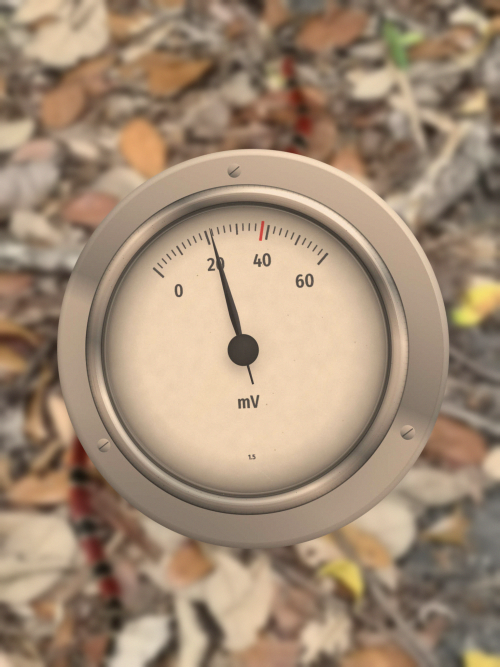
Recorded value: {"value": 22, "unit": "mV"}
